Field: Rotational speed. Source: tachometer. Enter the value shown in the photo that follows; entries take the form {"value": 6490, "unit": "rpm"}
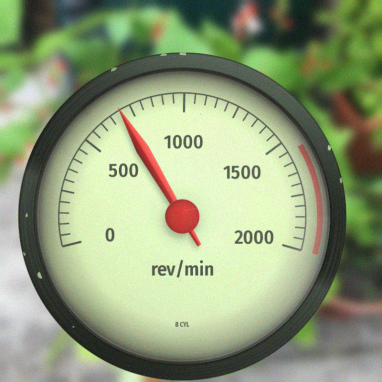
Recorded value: {"value": 700, "unit": "rpm"}
